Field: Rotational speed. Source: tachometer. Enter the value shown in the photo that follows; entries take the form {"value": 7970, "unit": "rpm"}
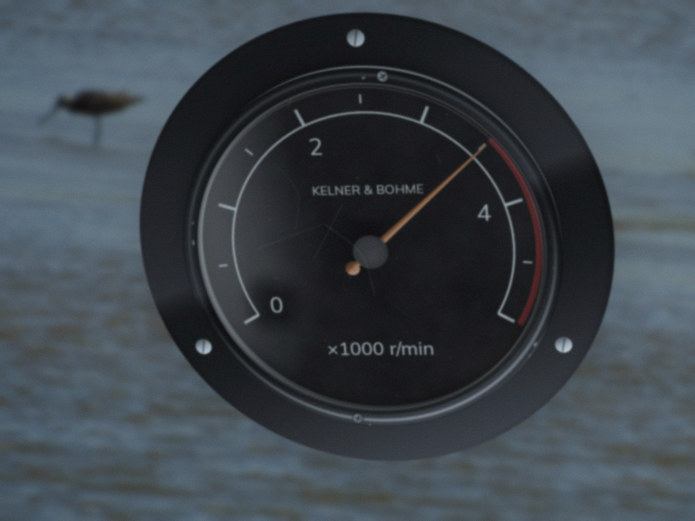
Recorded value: {"value": 3500, "unit": "rpm"}
